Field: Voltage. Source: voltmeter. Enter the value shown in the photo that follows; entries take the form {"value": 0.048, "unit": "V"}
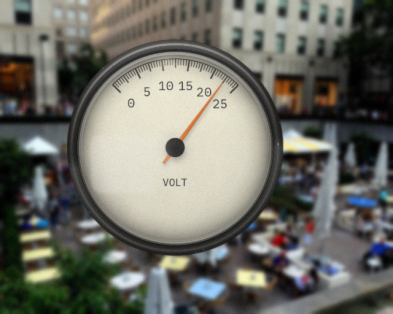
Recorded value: {"value": 22.5, "unit": "V"}
